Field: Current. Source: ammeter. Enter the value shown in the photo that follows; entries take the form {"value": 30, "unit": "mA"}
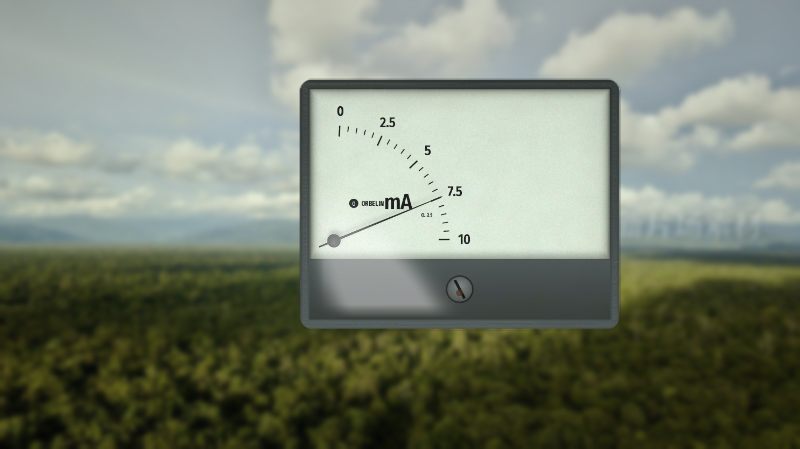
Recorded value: {"value": 7.5, "unit": "mA"}
